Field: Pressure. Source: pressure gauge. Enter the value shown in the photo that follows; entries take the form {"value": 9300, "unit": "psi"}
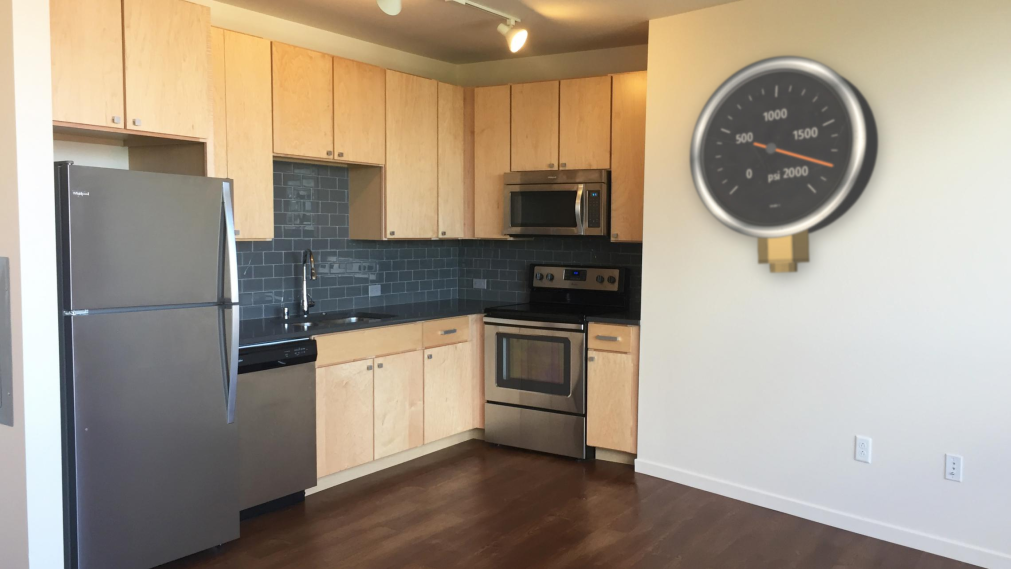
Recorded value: {"value": 1800, "unit": "psi"}
